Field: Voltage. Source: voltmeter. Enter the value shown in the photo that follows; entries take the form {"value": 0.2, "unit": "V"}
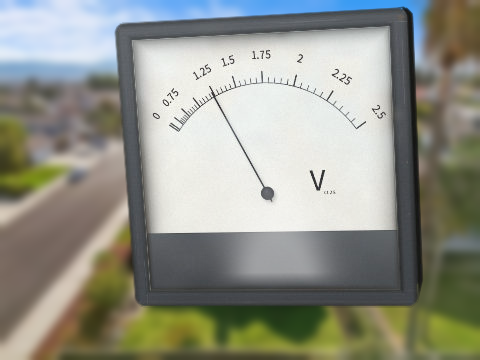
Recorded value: {"value": 1.25, "unit": "V"}
